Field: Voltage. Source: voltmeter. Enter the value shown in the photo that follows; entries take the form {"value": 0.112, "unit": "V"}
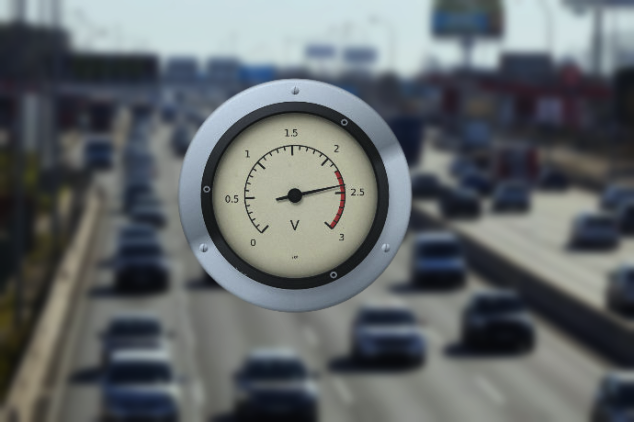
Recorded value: {"value": 2.4, "unit": "V"}
